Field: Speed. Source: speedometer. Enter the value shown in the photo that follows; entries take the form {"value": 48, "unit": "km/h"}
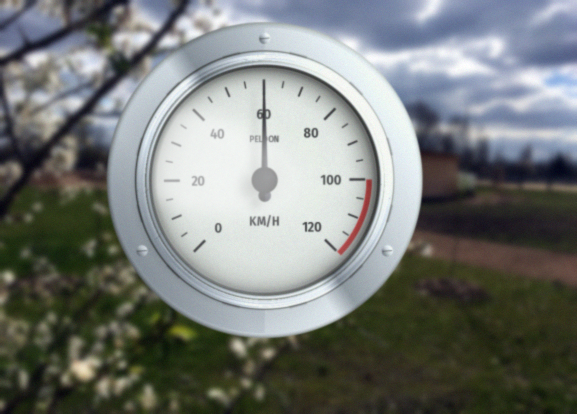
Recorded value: {"value": 60, "unit": "km/h"}
